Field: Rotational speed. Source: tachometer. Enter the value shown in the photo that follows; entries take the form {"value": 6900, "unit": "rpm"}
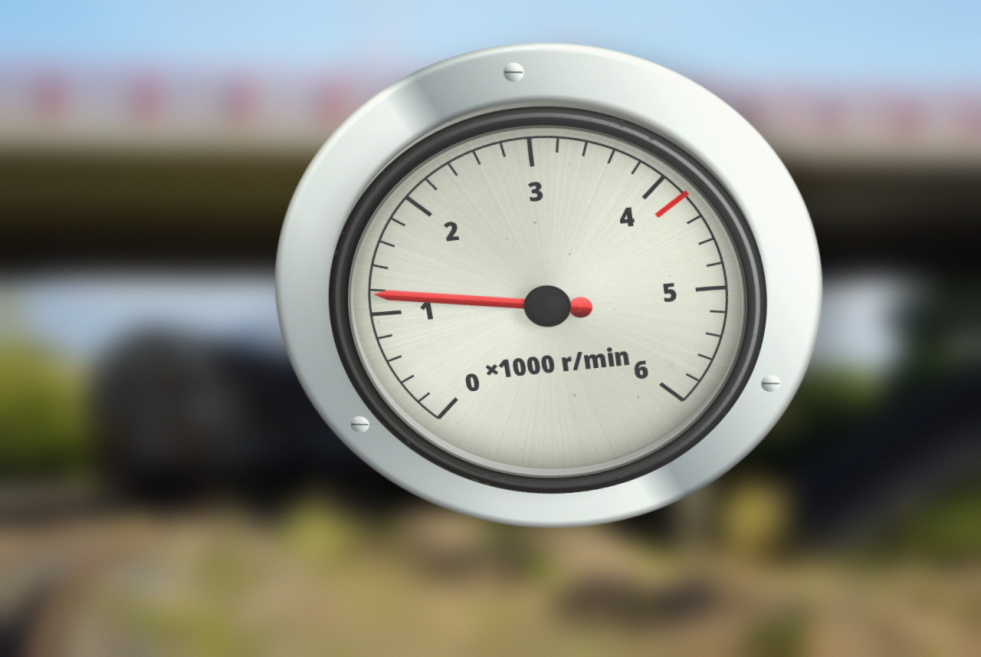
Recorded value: {"value": 1200, "unit": "rpm"}
